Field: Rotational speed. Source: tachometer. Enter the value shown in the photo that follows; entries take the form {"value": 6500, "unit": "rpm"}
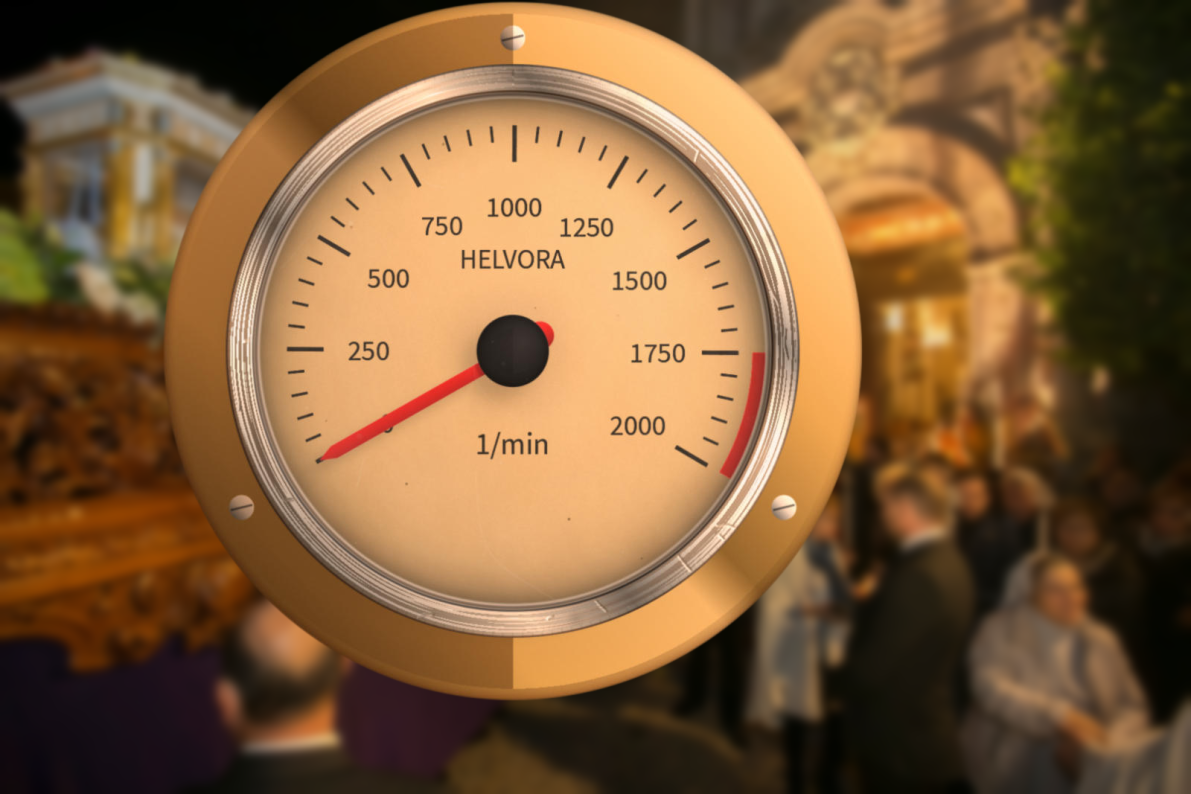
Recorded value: {"value": 0, "unit": "rpm"}
